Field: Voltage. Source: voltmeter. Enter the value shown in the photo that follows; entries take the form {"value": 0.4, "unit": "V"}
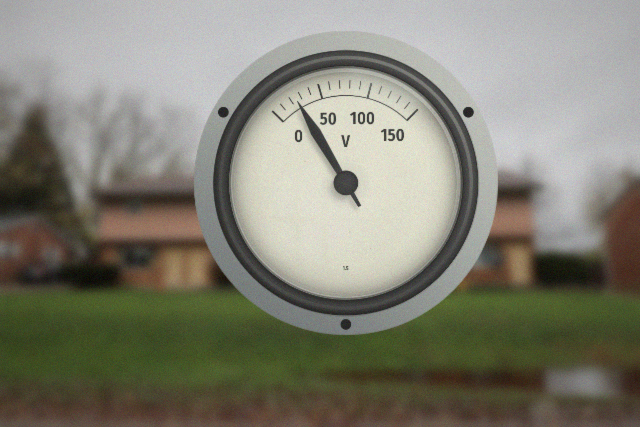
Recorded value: {"value": 25, "unit": "V"}
